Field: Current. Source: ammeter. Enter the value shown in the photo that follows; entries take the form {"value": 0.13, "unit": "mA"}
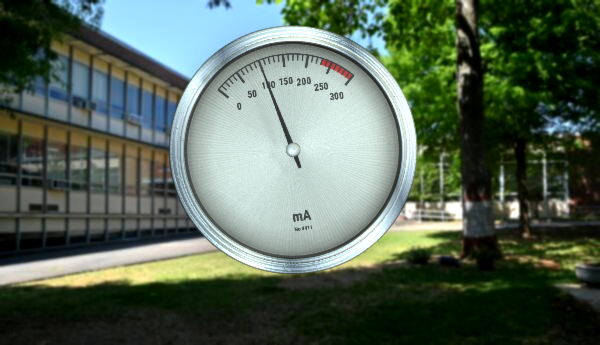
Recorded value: {"value": 100, "unit": "mA"}
